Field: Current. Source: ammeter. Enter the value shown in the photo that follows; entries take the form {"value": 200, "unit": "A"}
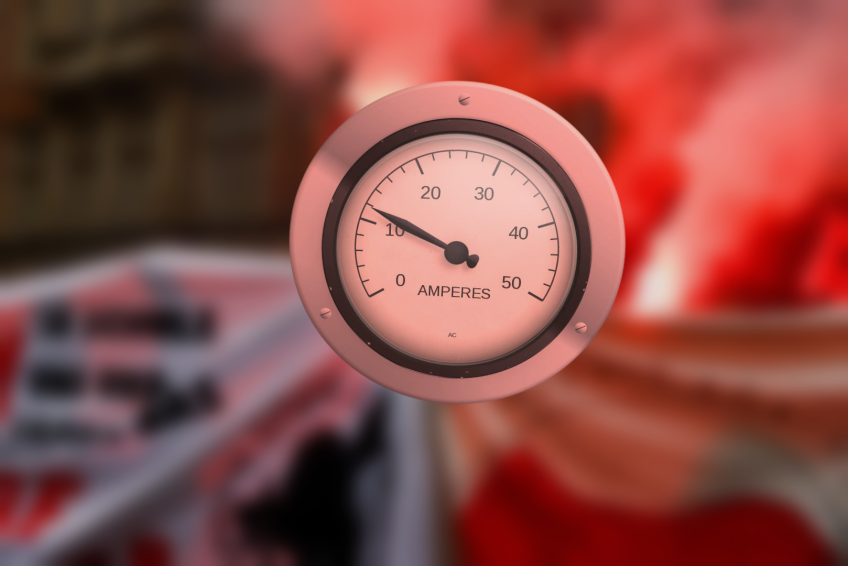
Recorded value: {"value": 12, "unit": "A"}
